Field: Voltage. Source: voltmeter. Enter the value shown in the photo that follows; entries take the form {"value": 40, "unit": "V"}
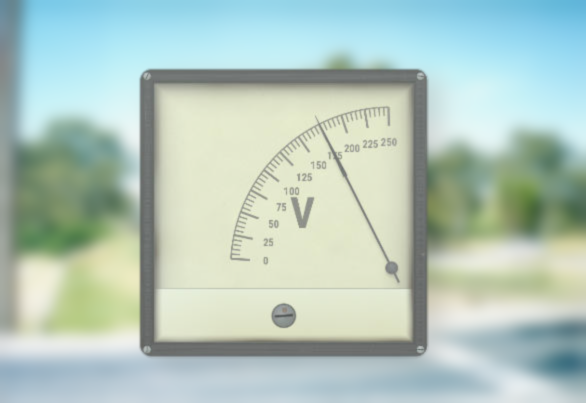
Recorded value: {"value": 175, "unit": "V"}
